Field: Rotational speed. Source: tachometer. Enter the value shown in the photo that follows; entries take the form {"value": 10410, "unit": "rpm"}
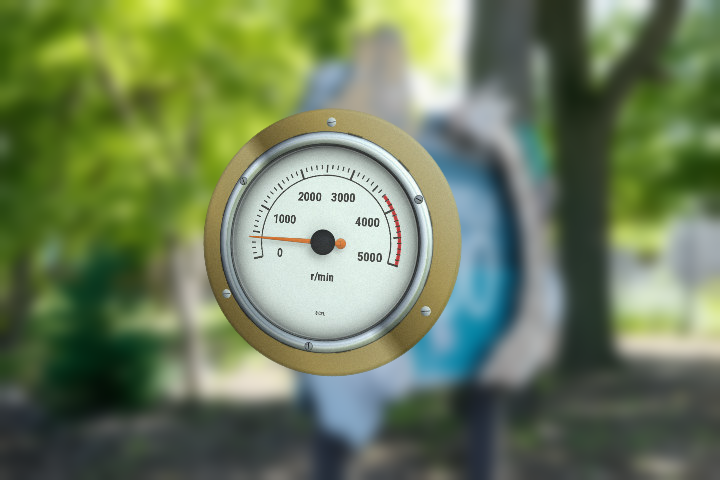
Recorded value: {"value": 400, "unit": "rpm"}
